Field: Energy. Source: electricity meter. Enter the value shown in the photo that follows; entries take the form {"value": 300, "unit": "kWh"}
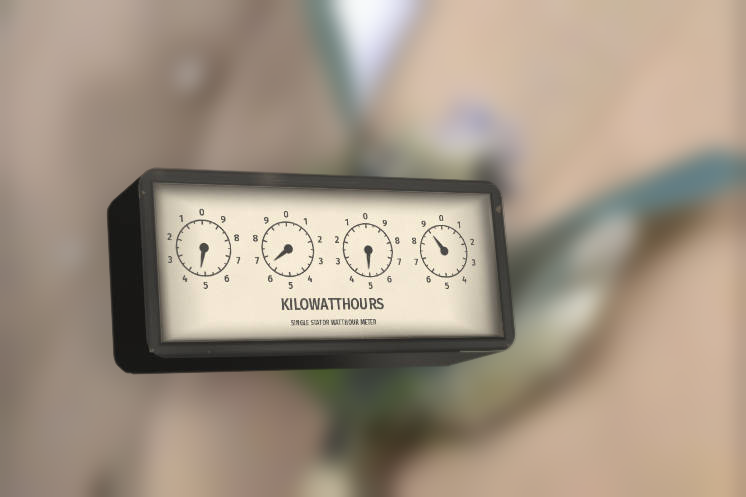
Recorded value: {"value": 4649, "unit": "kWh"}
